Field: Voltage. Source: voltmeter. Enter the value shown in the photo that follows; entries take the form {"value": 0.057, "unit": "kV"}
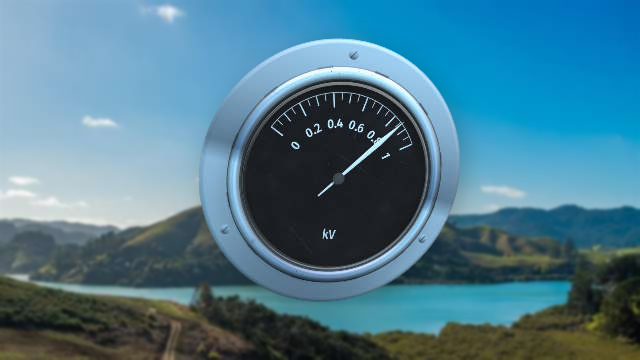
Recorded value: {"value": 0.85, "unit": "kV"}
